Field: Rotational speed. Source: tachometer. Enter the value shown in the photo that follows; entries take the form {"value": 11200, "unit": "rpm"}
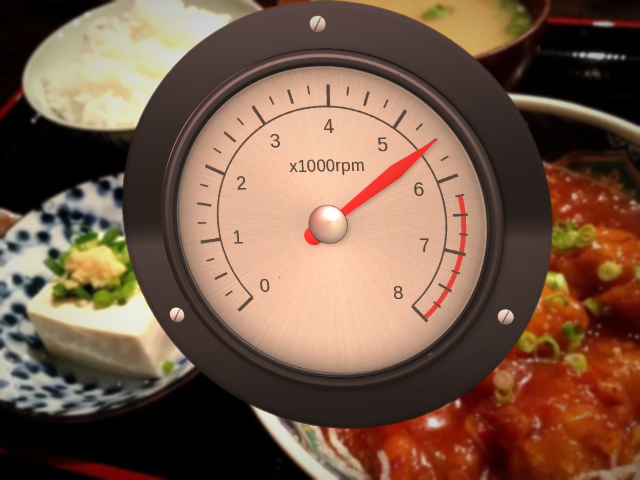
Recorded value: {"value": 5500, "unit": "rpm"}
